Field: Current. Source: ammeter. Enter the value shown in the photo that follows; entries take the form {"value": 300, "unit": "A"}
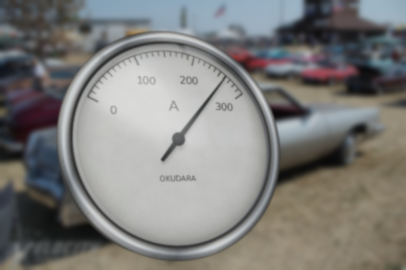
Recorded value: {"value": 260, "unit": "A"}
